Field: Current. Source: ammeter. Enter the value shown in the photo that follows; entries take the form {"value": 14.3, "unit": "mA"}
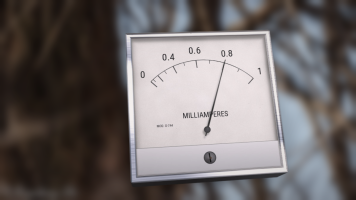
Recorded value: {"value": 0.8, "unit": "mA"}
